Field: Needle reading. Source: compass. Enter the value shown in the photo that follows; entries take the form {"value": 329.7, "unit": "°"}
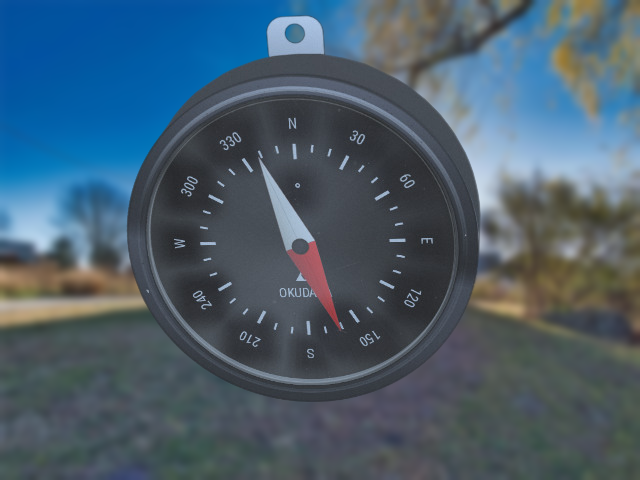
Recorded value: {"value": 160, "unit": "°"}
